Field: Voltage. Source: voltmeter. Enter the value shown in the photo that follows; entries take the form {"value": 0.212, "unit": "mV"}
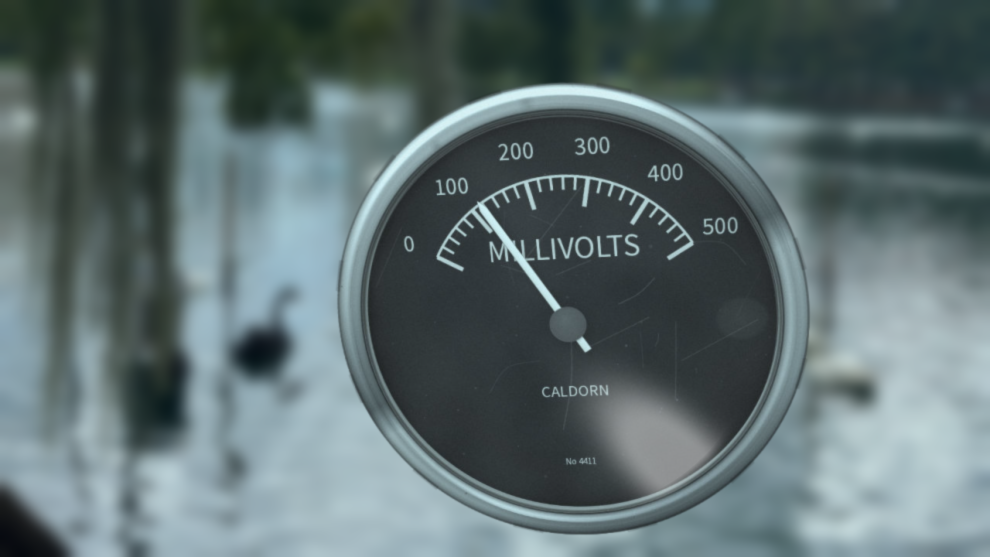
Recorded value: {"value": 120, "unit": "mV"}
